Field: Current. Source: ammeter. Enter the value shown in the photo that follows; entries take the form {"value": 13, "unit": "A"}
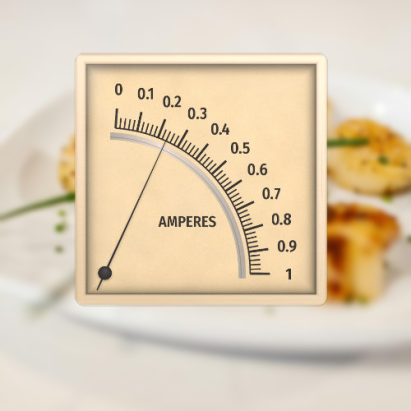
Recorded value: {"value": 0.24, "unit": "A"}
